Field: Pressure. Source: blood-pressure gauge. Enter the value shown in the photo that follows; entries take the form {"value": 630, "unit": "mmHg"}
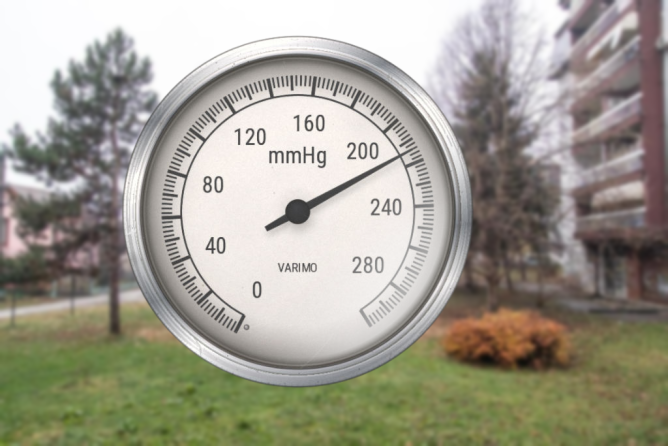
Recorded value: {"value": 214, "unit": "mmHg"}
